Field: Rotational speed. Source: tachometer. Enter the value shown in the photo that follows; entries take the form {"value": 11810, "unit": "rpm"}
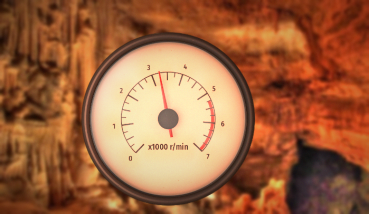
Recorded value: {"value": 3250, "unit": "rpm"}
